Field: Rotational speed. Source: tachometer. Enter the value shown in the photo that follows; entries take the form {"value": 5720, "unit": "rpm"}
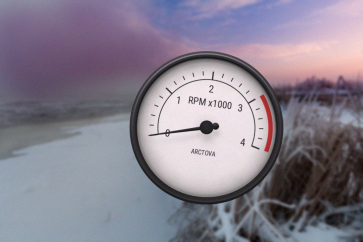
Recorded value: {"value": 0, "unit": "rpm"}
